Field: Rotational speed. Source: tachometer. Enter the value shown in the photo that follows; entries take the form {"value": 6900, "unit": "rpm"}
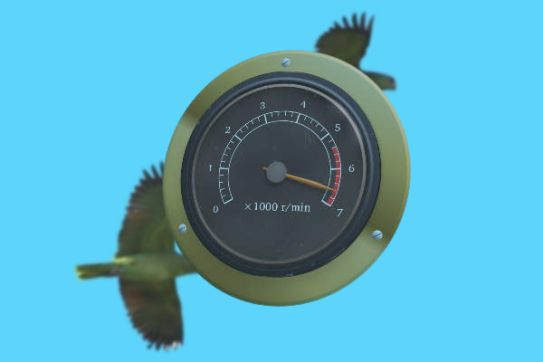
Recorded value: {"value": 6600, "unit": "rpm"}
